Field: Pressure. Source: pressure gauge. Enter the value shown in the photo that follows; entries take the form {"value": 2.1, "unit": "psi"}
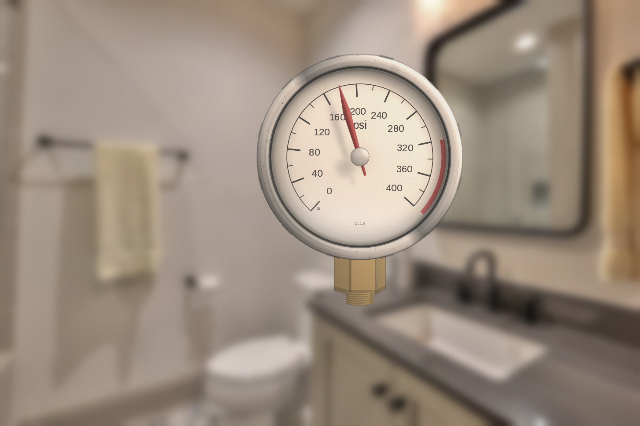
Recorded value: {"value": 180, "unit": "psi"}
